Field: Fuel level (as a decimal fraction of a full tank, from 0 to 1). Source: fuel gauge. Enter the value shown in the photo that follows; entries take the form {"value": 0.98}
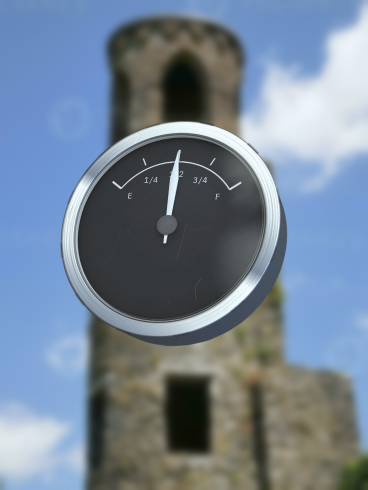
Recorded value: {"value": 0.5}
